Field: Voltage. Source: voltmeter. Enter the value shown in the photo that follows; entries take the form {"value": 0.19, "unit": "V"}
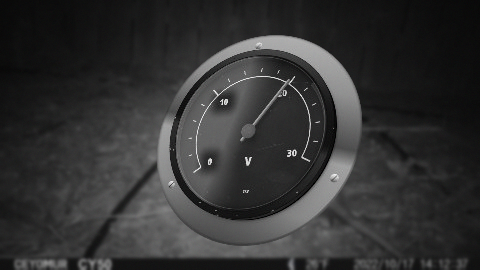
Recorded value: {"value": 20, "unit": "V"}
